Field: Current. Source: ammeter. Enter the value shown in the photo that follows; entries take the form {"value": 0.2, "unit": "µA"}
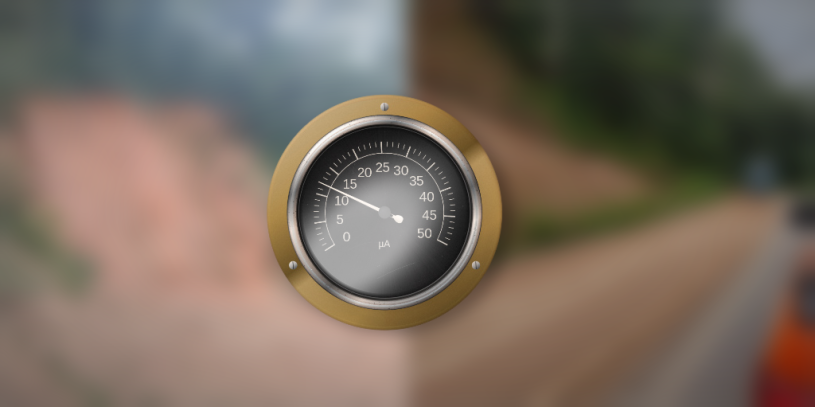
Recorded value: {"value": 12, "unit": "µA"}
